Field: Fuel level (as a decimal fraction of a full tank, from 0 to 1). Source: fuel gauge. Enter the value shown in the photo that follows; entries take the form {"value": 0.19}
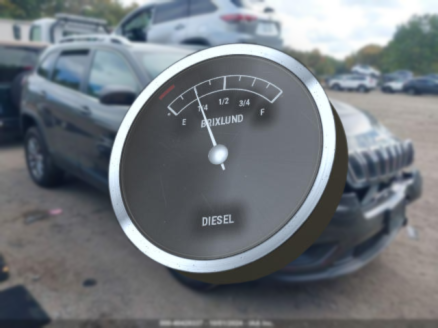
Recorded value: {"value": 0.25}
